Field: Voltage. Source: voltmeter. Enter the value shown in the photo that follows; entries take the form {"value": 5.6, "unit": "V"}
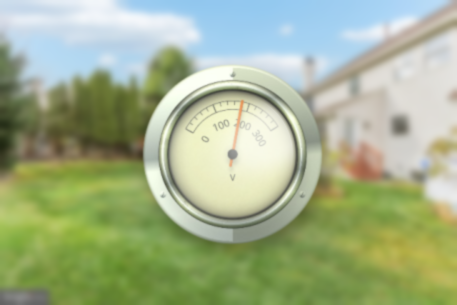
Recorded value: {"value": 180, "unit": "V"}
